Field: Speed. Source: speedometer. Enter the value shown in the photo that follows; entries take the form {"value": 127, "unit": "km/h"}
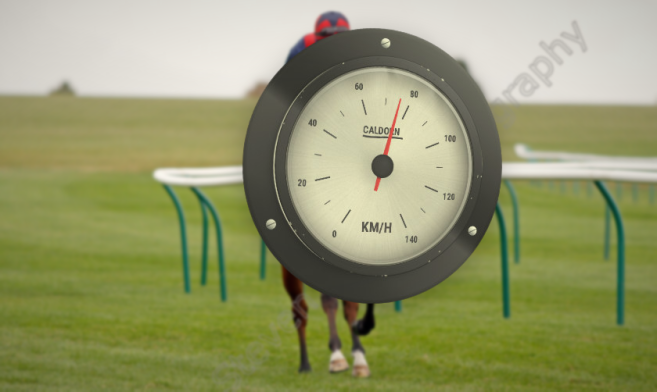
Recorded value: {"value": 75, "unit": "km/h"}
